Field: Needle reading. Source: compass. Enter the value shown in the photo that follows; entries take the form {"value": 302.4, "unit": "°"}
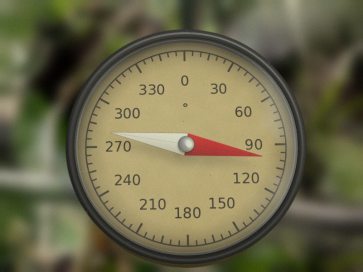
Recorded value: {"value": 100, "unit": "°"}
